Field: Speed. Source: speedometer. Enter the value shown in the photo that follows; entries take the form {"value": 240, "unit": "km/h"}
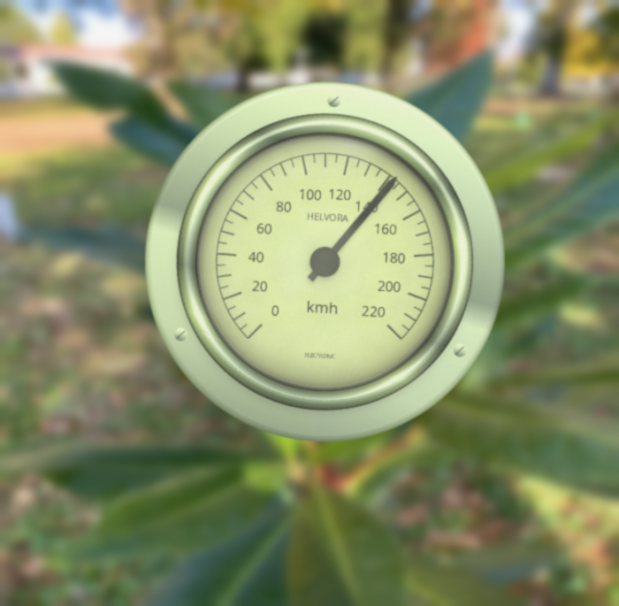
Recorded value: {"value": 142.5, "unit": "km/h"}
